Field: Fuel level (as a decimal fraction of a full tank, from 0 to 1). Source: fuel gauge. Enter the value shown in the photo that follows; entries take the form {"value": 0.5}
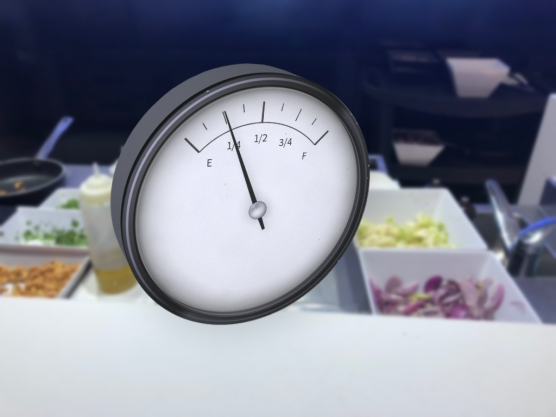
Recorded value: {"value": 0.25}
